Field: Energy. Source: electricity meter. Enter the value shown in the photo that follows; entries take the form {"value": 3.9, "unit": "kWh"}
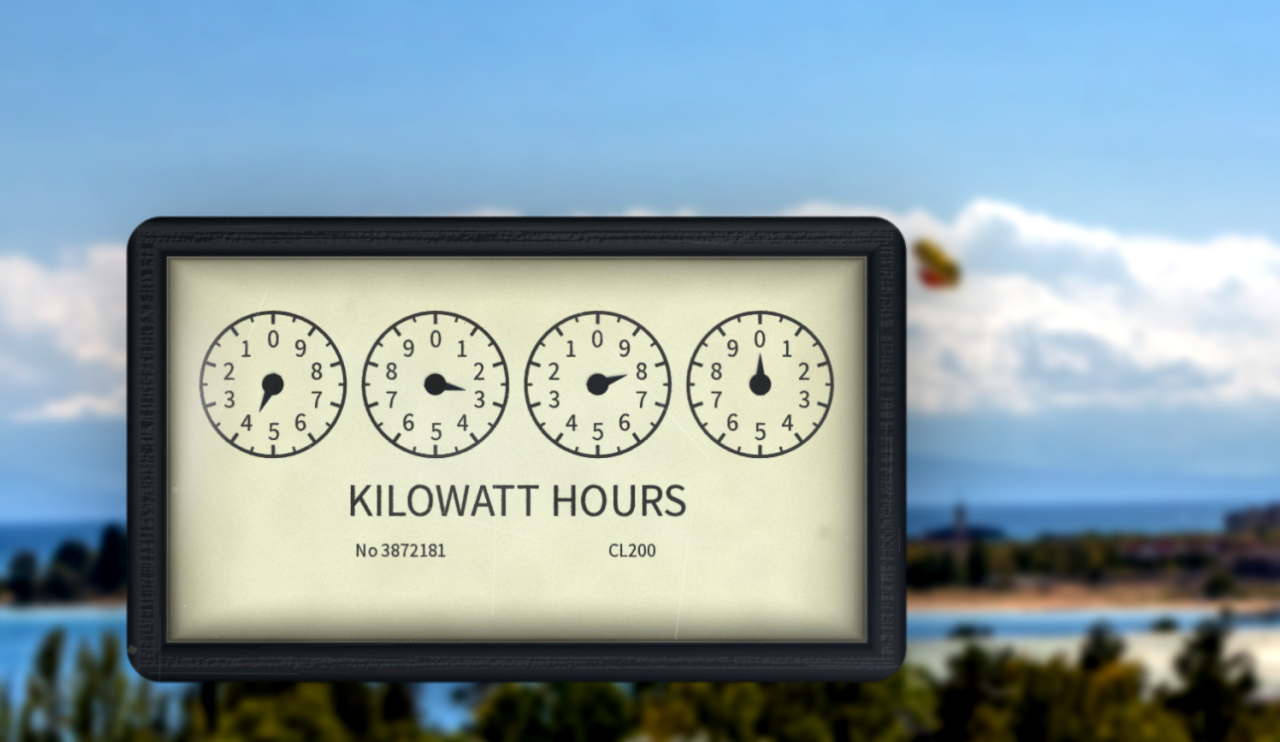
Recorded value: {"value": 4280, "unit": "kWh"}
